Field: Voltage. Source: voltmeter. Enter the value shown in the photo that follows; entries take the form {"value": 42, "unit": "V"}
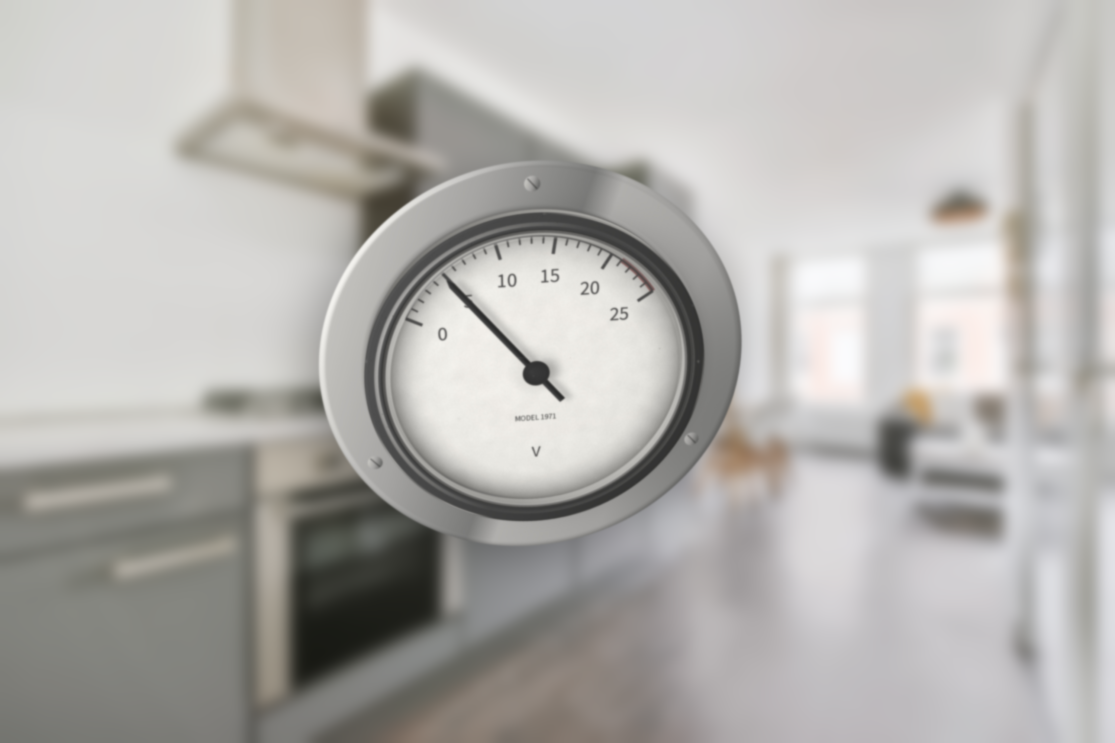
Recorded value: {"value": 5, "unit": "V"}
